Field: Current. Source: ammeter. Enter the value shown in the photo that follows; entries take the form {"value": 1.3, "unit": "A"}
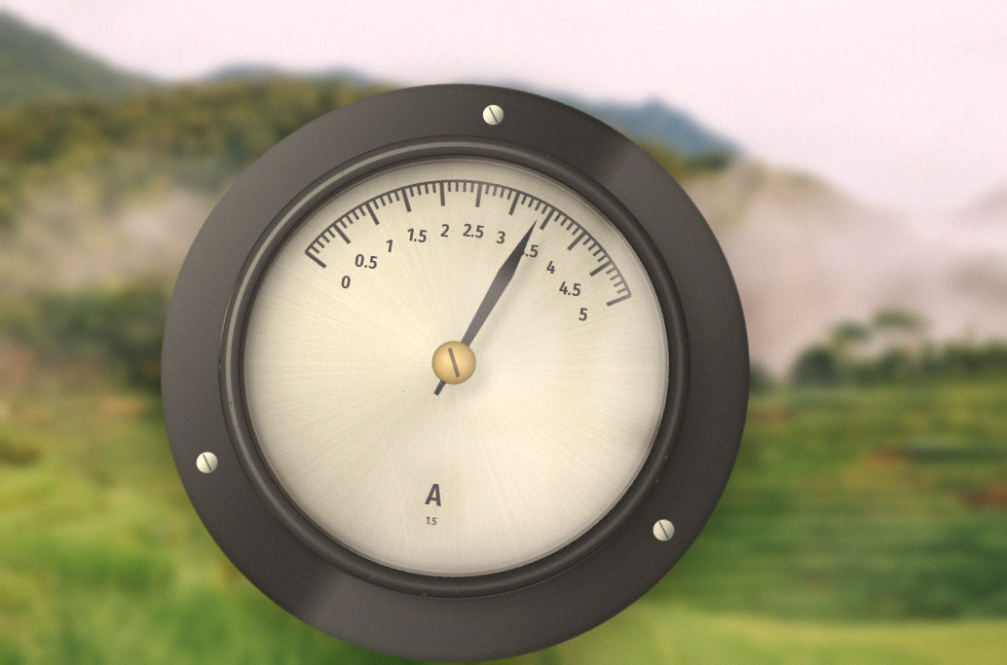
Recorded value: {"value": 3.4, "unit": "A"}
